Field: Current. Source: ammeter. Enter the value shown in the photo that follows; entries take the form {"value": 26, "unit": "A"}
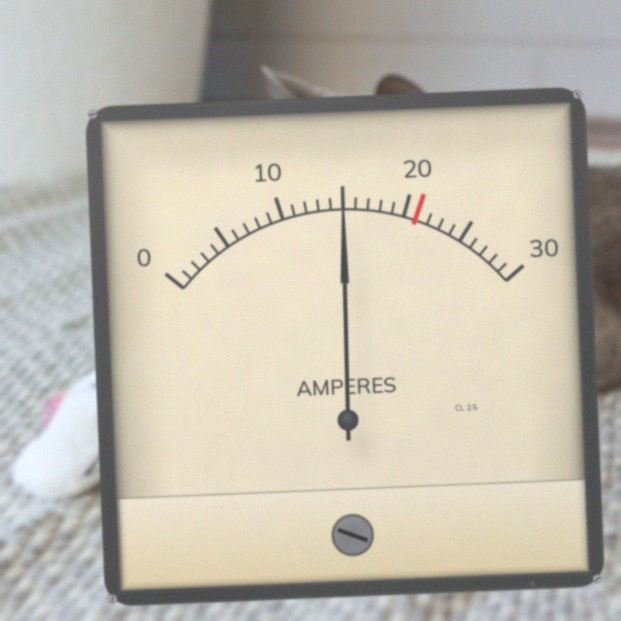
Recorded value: {"value": 15, "unit": "A"}
